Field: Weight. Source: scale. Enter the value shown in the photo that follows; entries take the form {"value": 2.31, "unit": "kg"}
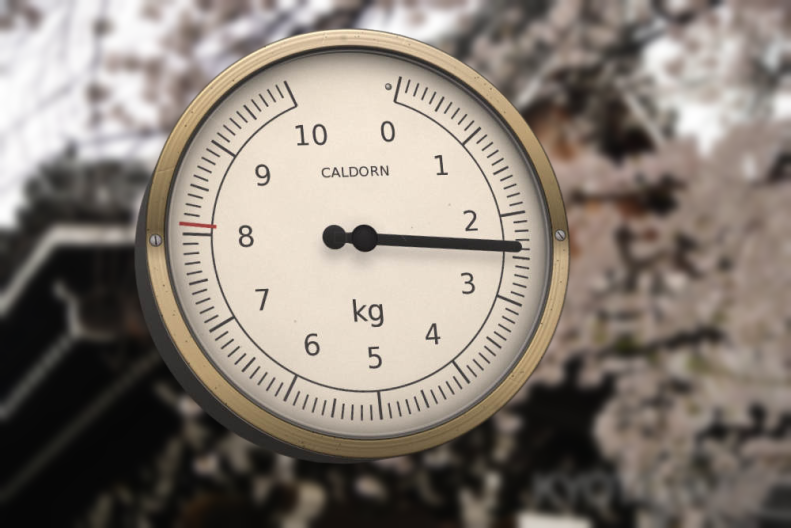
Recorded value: {"value": 2.4, "unit": "kg"}
